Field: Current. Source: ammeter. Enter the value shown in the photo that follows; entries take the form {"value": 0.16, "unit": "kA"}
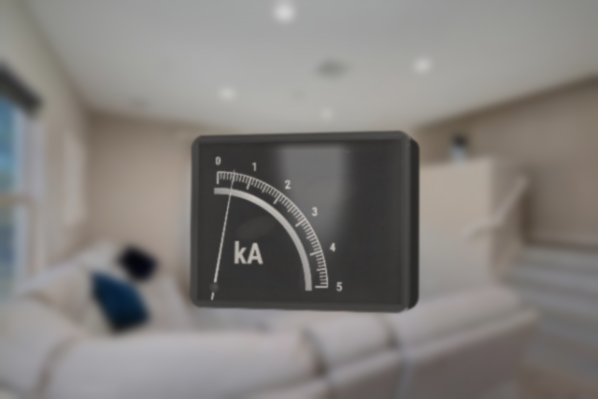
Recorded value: {"value": 0.5, "unit": "kA"}
